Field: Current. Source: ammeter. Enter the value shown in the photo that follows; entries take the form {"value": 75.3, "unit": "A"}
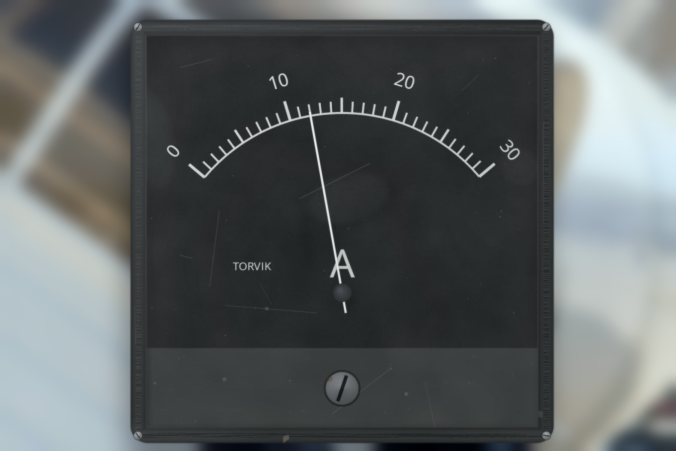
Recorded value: {"value": 12, "unit": "A"}
